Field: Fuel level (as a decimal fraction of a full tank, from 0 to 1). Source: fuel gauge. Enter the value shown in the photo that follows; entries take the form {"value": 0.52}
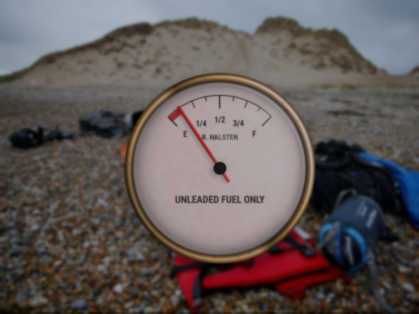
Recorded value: {"value": 0.125}
